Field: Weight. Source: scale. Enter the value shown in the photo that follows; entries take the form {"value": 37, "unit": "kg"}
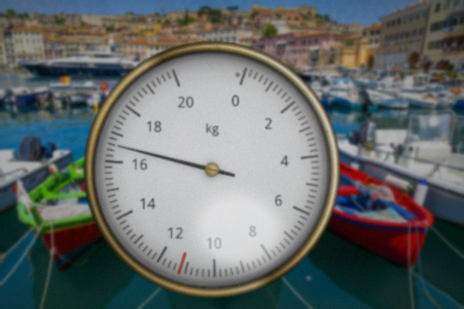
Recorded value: {"value": 16.6, "unit": "kg"}
